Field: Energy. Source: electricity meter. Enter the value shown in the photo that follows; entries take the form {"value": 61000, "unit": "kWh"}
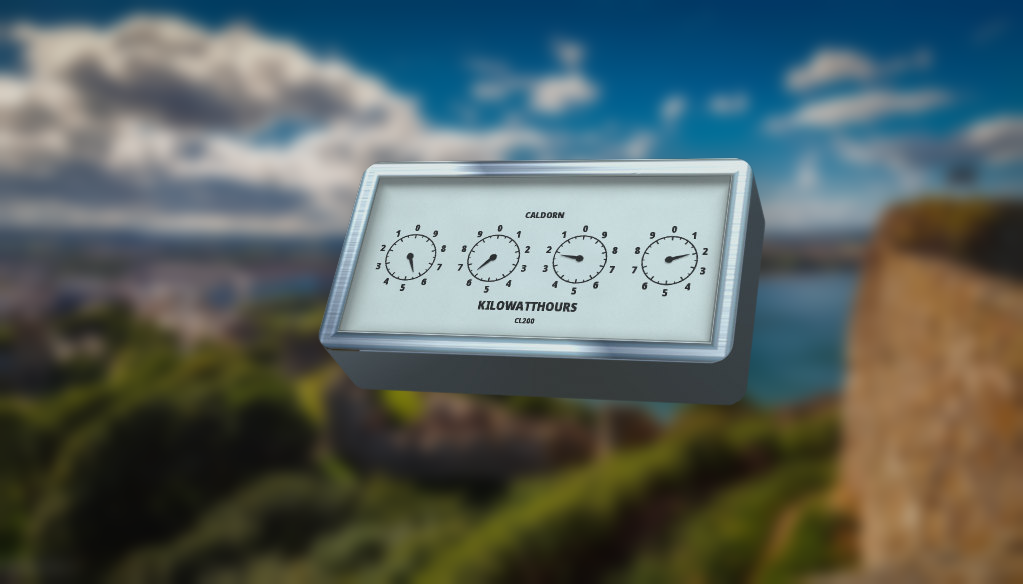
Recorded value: {"value": 5622, "unit": "kWh"}
